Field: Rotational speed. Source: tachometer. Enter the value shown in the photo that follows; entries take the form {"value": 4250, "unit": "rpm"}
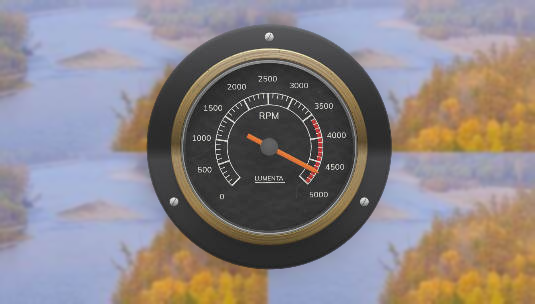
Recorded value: {"value": 4700, "unit": "rpm"}
